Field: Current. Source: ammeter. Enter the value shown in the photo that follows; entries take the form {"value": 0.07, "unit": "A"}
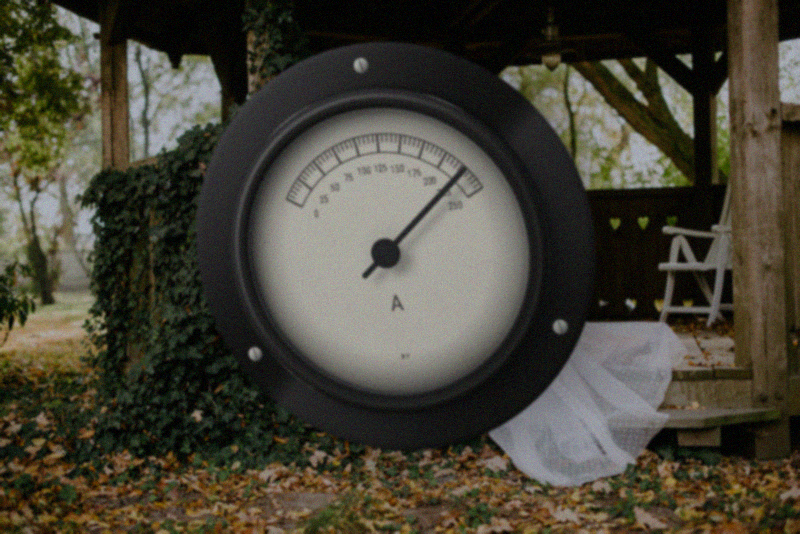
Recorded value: {"value": 225, "unit": "A"}
